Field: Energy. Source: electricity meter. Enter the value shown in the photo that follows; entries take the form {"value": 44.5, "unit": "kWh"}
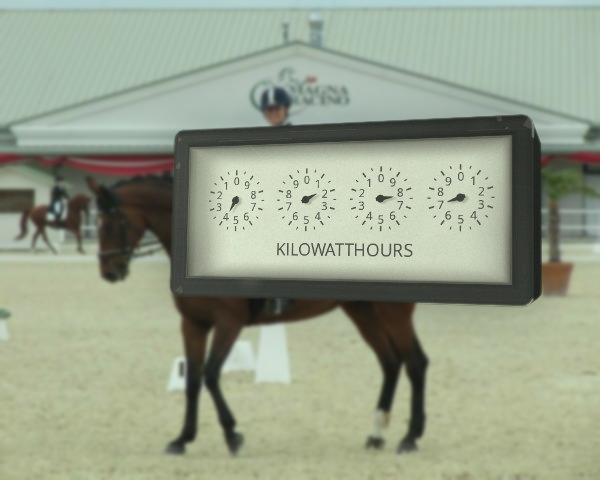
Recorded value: {"value": 4177, "unit": "kWh"}
